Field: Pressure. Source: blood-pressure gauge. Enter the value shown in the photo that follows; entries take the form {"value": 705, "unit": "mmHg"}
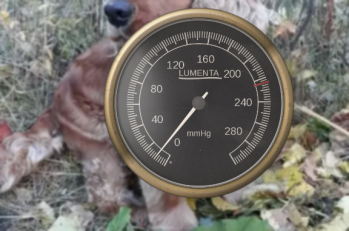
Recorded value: {"value": 10, "unit": "mmHg"}
